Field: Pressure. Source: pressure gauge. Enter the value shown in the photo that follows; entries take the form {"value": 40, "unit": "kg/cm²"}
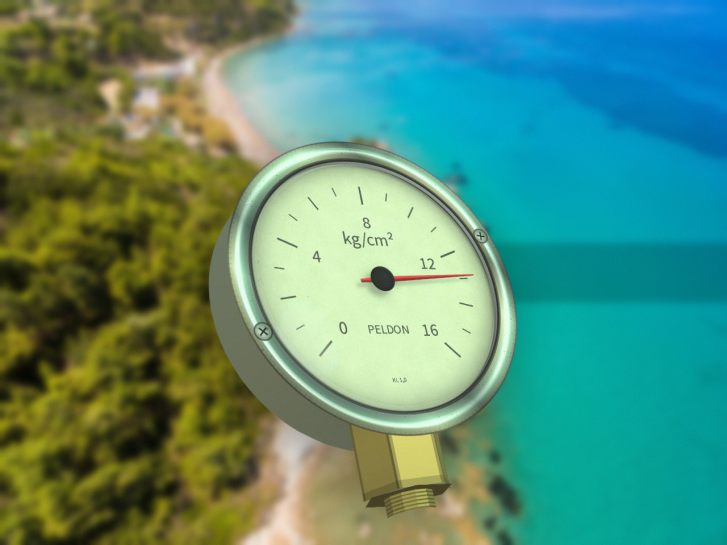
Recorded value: {"value": 13, "unit": "kg/cm²"}
